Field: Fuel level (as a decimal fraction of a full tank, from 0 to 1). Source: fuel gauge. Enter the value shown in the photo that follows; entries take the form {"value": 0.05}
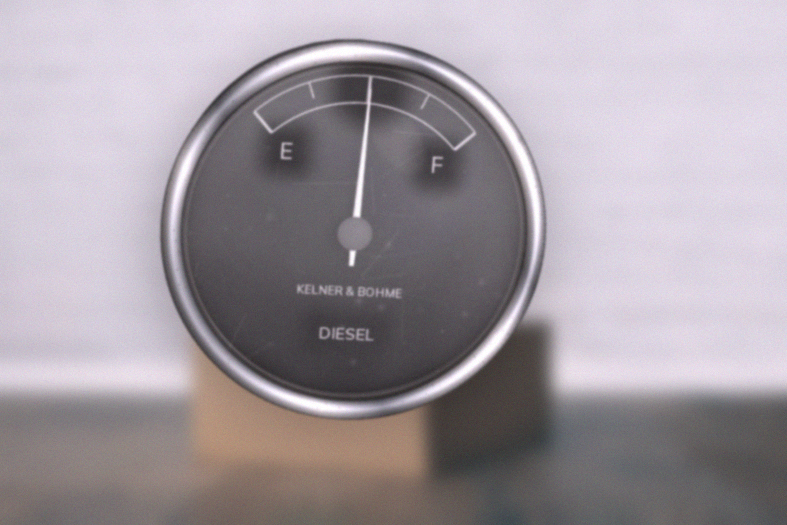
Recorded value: {"value": 0.5}
